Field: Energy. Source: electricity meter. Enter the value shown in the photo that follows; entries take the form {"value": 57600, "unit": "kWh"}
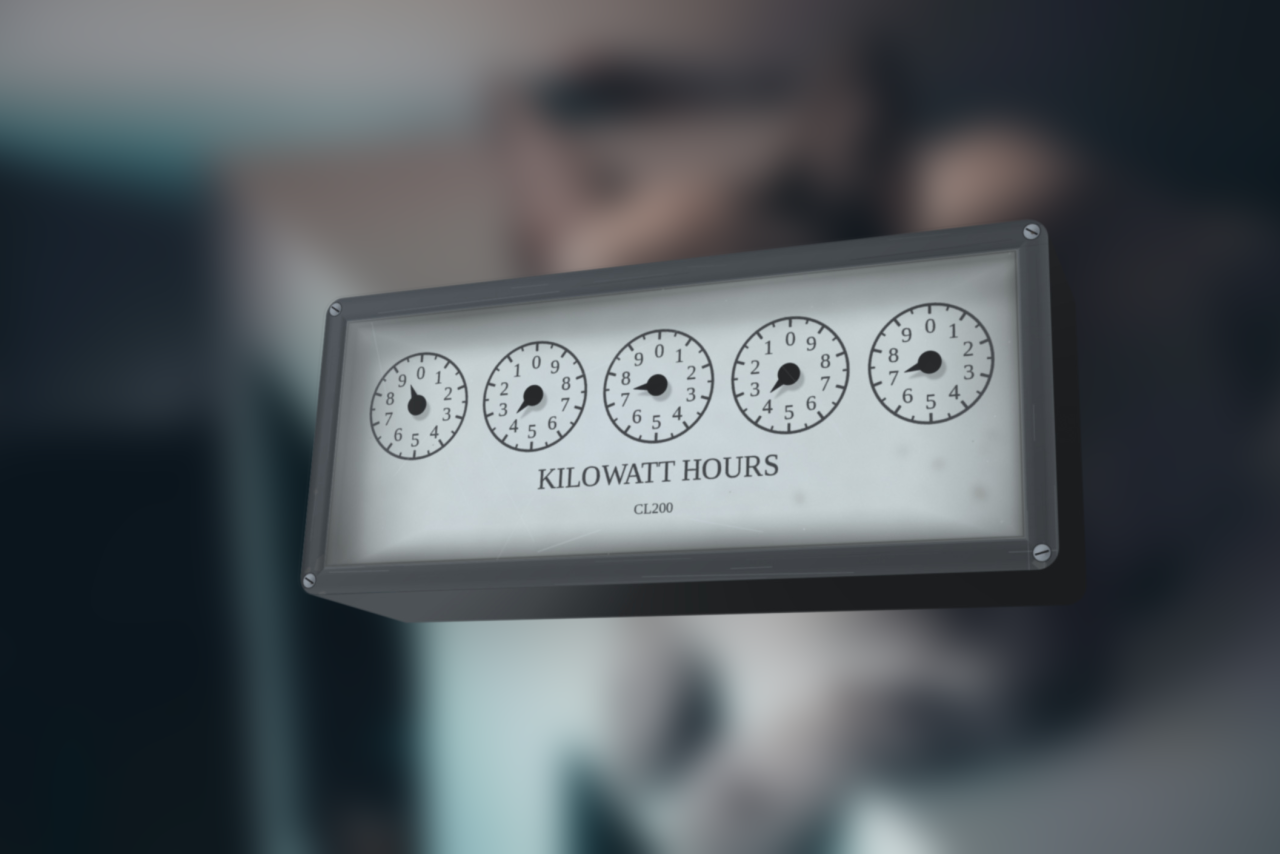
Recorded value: {"value": 93737, "unit": "kWh"}
